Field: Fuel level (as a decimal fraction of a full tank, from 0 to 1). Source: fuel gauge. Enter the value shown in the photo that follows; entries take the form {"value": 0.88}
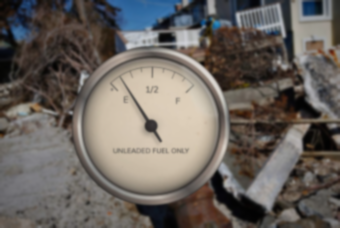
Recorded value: {"value": 0.125}
